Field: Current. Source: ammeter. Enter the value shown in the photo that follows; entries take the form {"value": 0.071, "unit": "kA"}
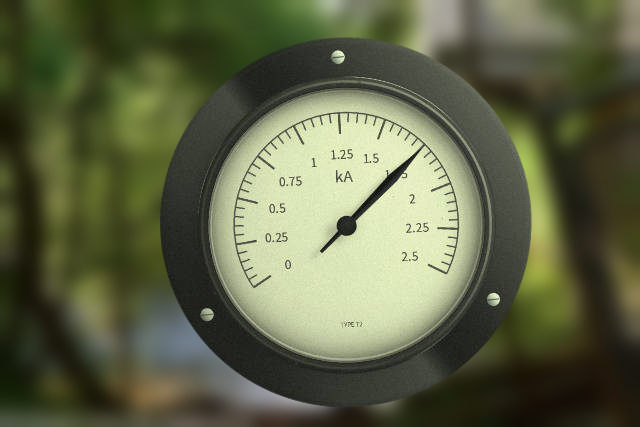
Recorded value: {"value": 1.75, "unit": "kA"}
